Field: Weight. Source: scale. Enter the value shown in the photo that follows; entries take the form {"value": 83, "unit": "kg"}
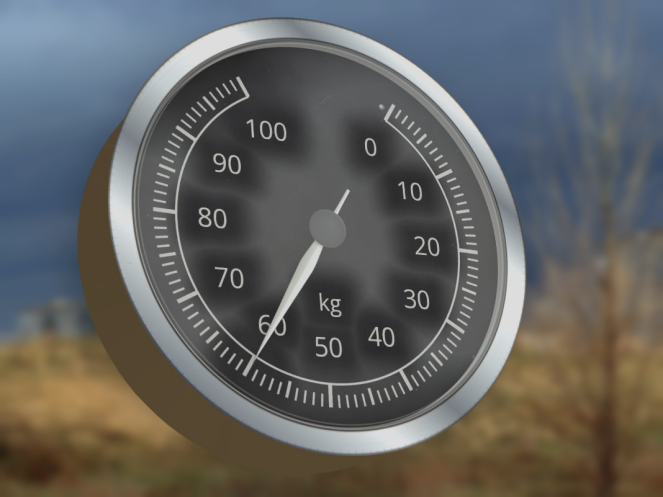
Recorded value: {"value": 60, "unit": "kg"}
